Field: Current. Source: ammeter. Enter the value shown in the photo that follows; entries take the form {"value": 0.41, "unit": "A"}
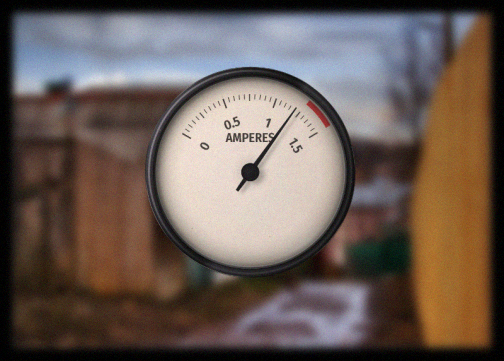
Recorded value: {"value": 1.2, "unit": "A"}
